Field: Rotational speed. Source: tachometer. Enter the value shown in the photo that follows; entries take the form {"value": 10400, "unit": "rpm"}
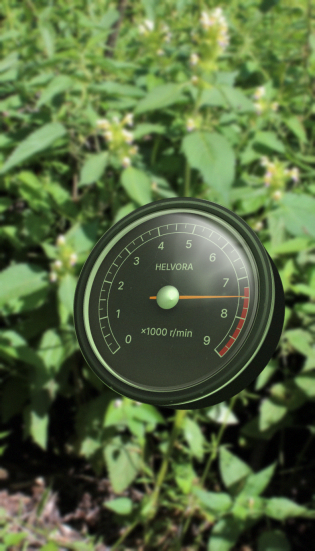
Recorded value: {"value": 7500, "unit": "rpm"}
